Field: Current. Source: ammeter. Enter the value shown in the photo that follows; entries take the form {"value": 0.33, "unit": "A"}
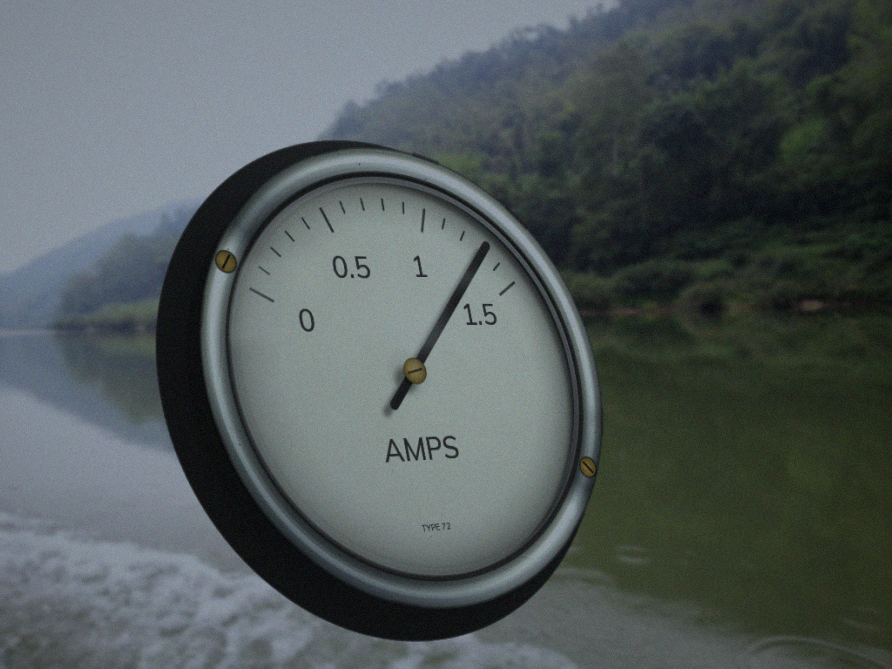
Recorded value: {"value": 1.3, "unit": "A"}
